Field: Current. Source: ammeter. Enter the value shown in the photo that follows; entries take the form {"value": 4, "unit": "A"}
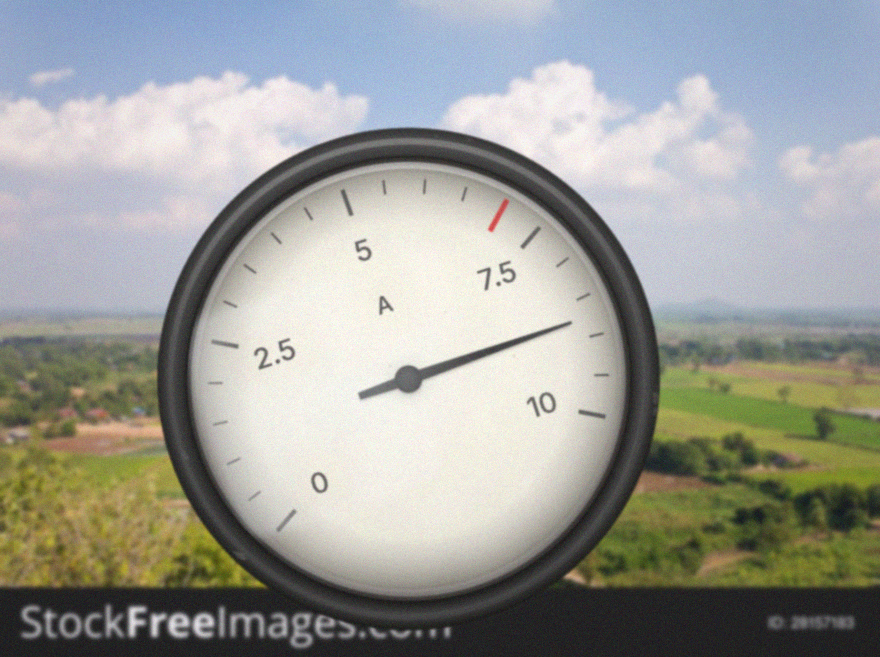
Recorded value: {"value": 8.75, "unit": "A"}
